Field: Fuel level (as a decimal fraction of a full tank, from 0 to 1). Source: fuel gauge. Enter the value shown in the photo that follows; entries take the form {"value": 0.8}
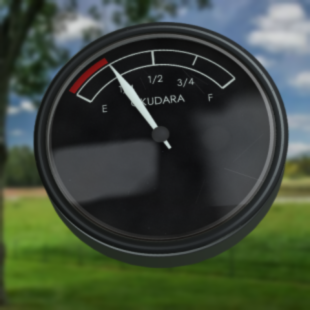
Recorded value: {"value": 0.25}
